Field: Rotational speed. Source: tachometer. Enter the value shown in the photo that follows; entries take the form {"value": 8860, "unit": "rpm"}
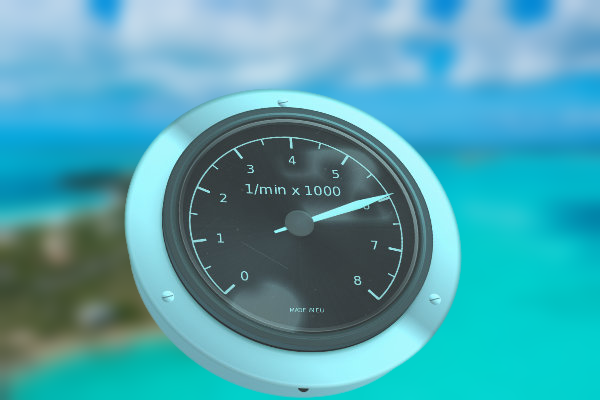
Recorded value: {"value": 6000, "unit": "rpm"}
